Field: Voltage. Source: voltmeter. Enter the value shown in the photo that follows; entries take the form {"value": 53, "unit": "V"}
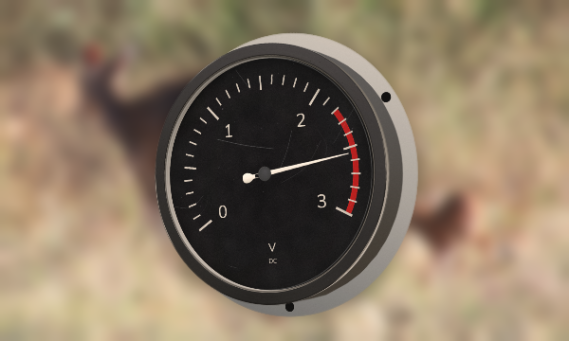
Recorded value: {"value": 2.55, "unit": "V"}
